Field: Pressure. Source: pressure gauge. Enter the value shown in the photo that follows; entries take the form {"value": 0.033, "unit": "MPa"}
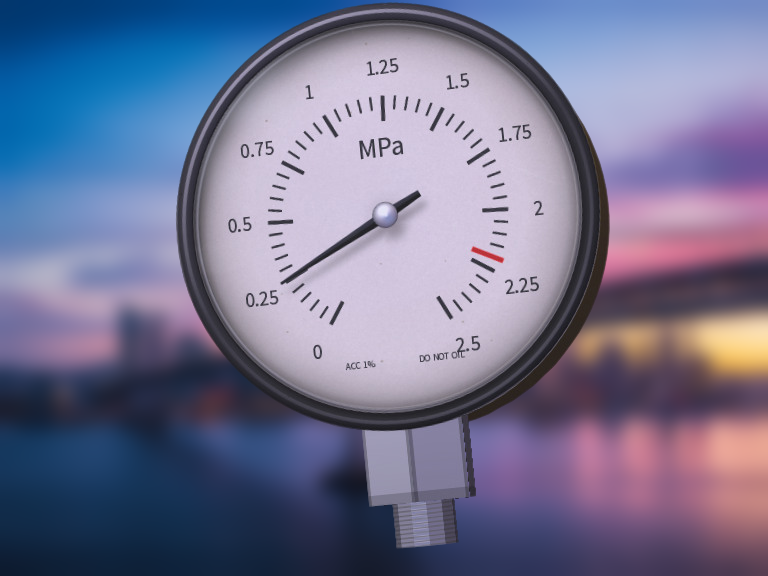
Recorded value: {"value": 0.25, "unit": "MPa"}
